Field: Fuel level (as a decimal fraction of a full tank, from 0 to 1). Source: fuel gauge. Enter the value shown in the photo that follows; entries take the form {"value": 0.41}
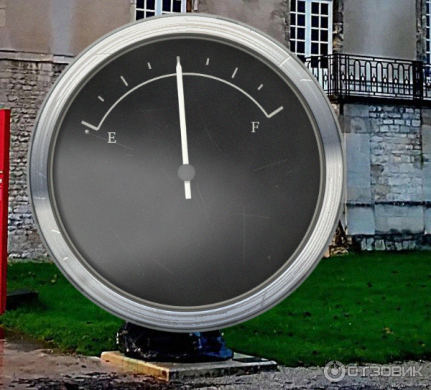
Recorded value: {"value": 0.5}
